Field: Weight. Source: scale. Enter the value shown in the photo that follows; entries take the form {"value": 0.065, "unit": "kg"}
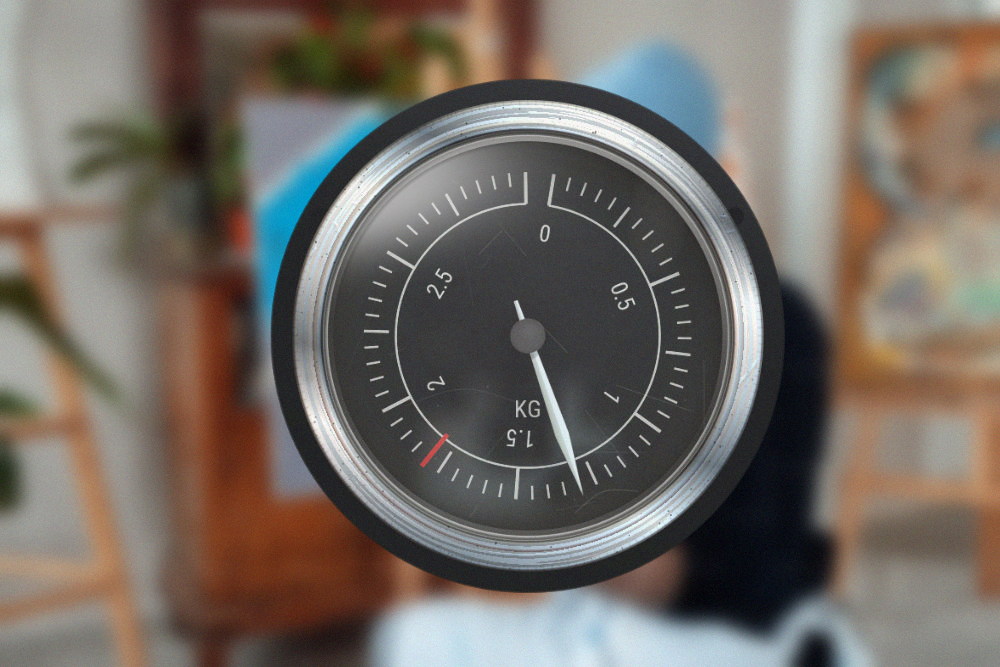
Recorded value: {"value": 1.3, "unit": "kg"}
